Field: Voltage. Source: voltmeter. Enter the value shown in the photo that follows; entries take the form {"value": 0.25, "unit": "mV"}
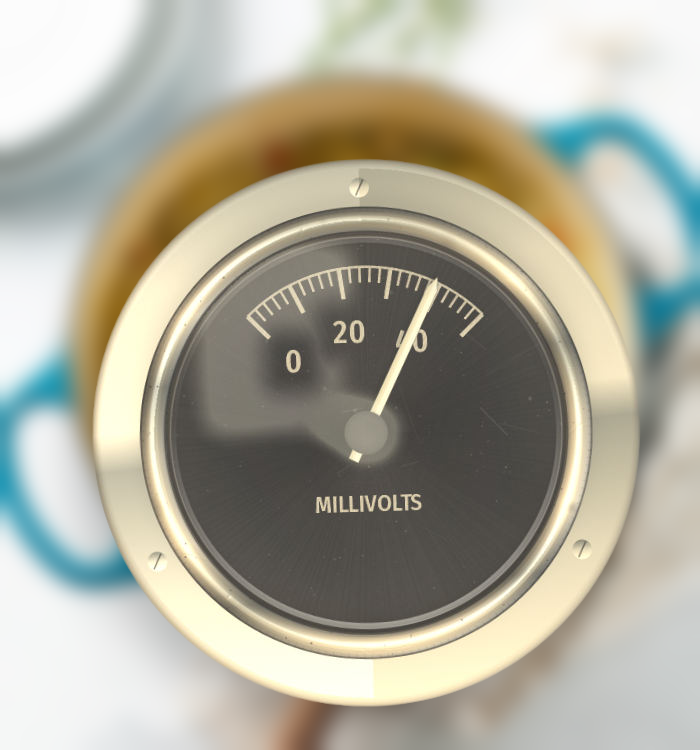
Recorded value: {"value": 39, "unit": "mV"}
